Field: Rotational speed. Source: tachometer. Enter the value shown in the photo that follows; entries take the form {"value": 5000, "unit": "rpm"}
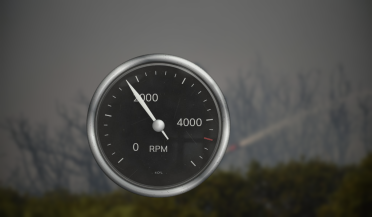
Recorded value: {"value": 1800, "unit": "rpm"}
